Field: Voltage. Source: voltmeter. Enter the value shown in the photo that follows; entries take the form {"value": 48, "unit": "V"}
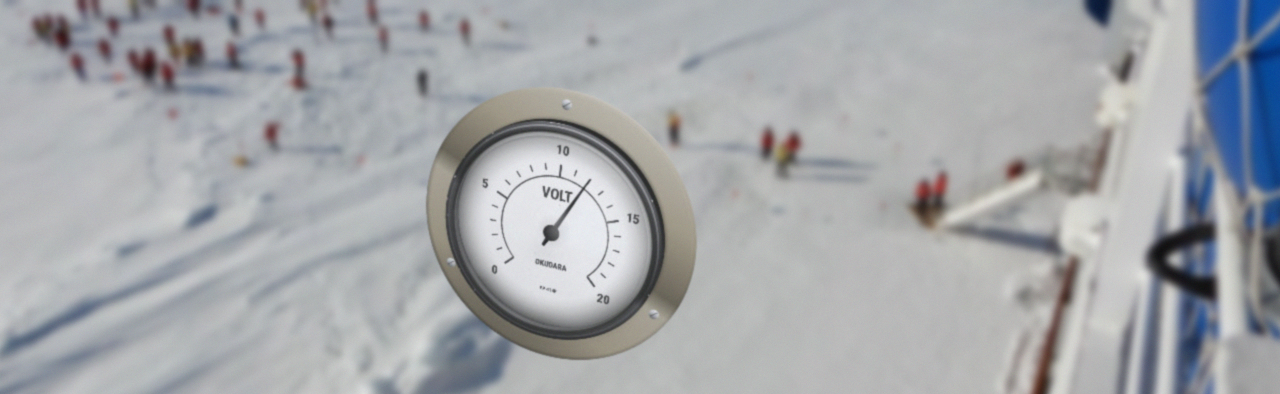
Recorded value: {"value": 12, "unit": "V"}
